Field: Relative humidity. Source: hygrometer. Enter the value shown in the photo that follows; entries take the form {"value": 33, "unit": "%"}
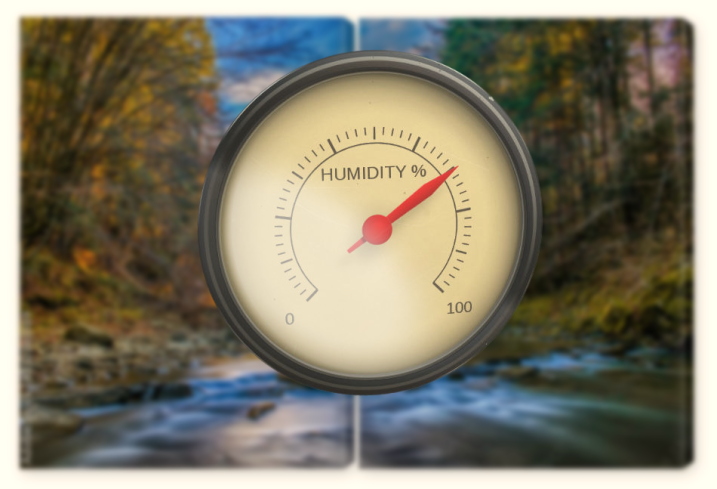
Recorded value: {"value": 70, "unit": "%"}
